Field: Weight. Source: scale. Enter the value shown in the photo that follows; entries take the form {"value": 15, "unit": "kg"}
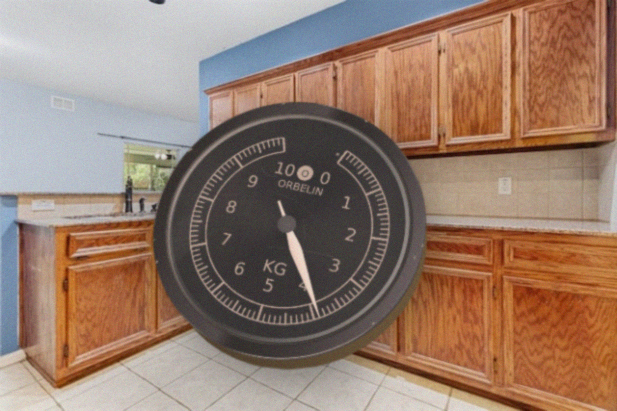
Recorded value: {"value": 3.9, "unit": "kg"}
